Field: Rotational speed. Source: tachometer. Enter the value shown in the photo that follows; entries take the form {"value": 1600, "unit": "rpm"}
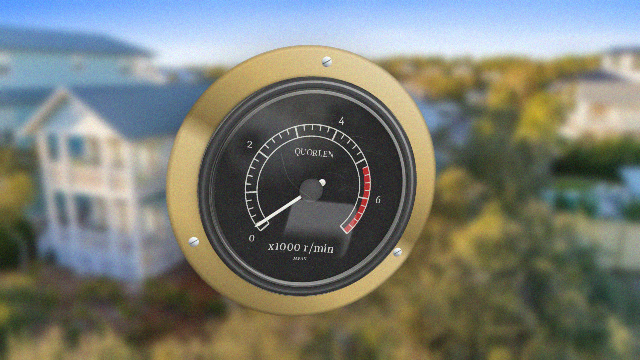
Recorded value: {"value": 200, "unit": "rpm"}
